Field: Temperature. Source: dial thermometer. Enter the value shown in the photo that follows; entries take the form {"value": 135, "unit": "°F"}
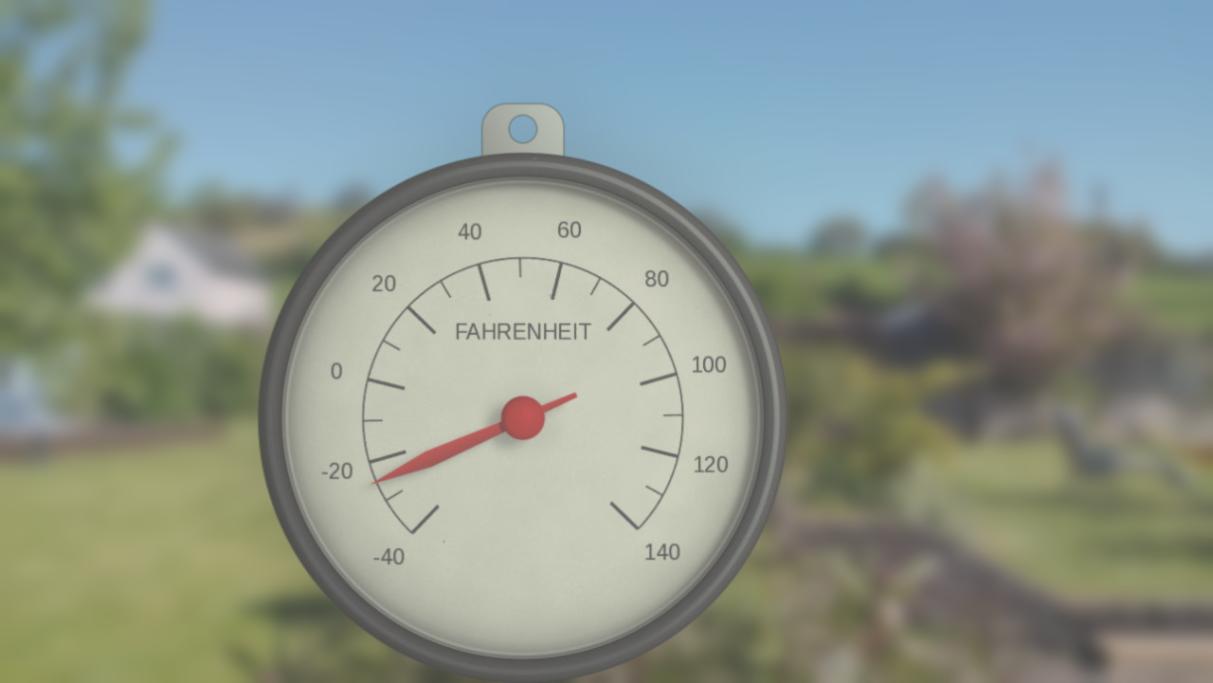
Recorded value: {"value": -25, "unit": "°F"}
